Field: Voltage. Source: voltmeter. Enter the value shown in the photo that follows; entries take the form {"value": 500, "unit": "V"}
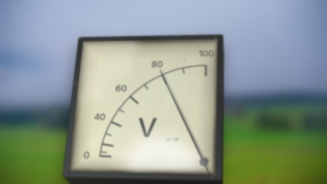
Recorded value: {"value": 80, "unit": "V"}
